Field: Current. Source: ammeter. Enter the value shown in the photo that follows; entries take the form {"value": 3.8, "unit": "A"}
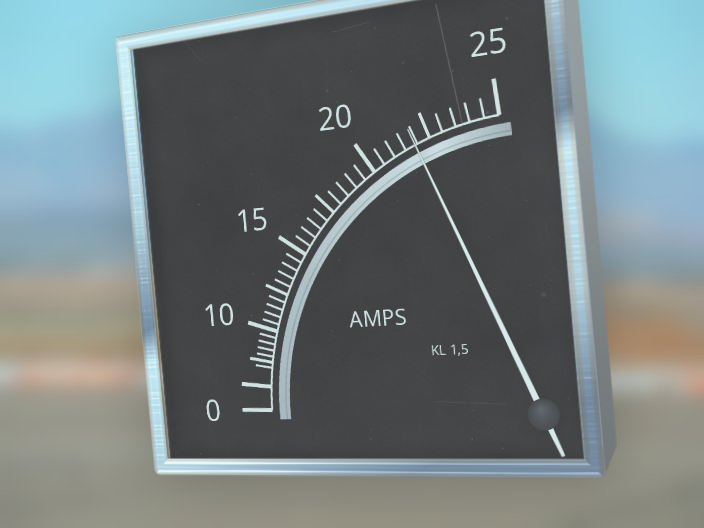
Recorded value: {"value": 22, "unit": "A"}
